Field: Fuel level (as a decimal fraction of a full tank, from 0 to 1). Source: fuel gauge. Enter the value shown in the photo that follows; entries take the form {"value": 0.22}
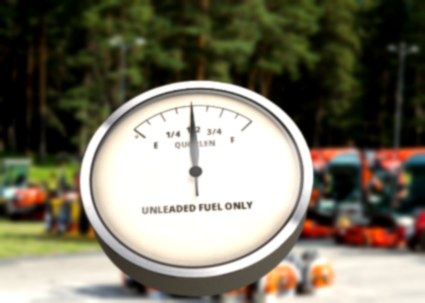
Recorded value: {"value": 0.5}
